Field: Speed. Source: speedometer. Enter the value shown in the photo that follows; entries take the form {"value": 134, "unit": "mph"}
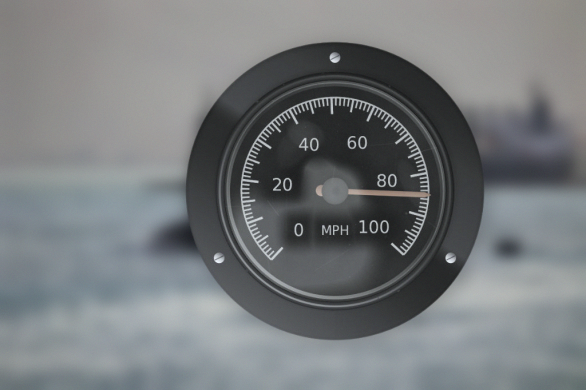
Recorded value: {"value": 85, "unit": "mph"}
